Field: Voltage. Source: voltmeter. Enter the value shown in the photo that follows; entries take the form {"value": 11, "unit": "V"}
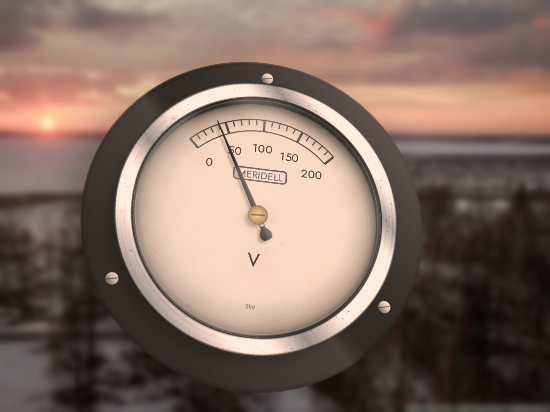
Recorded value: {"value": 40, "unit": "V"}
